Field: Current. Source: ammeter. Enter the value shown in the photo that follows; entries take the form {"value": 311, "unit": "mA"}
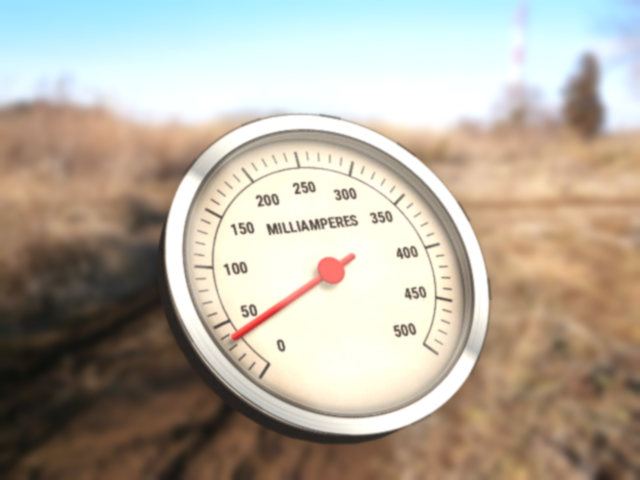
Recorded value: {"value": 35, "unit": "mA"}
